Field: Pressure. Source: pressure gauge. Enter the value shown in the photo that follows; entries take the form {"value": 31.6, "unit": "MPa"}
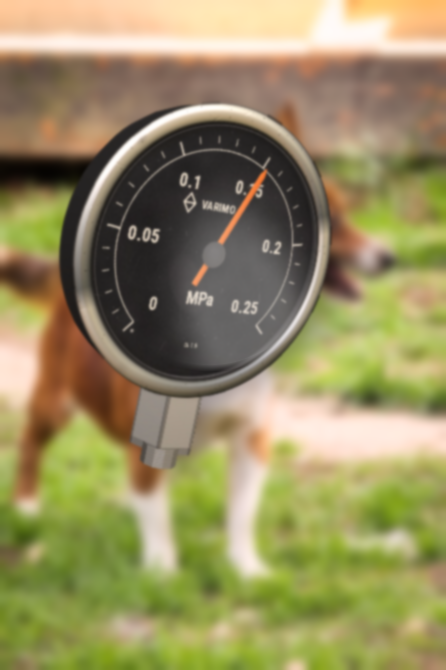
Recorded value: {"value": 0.15, "unit": "MPa"}
